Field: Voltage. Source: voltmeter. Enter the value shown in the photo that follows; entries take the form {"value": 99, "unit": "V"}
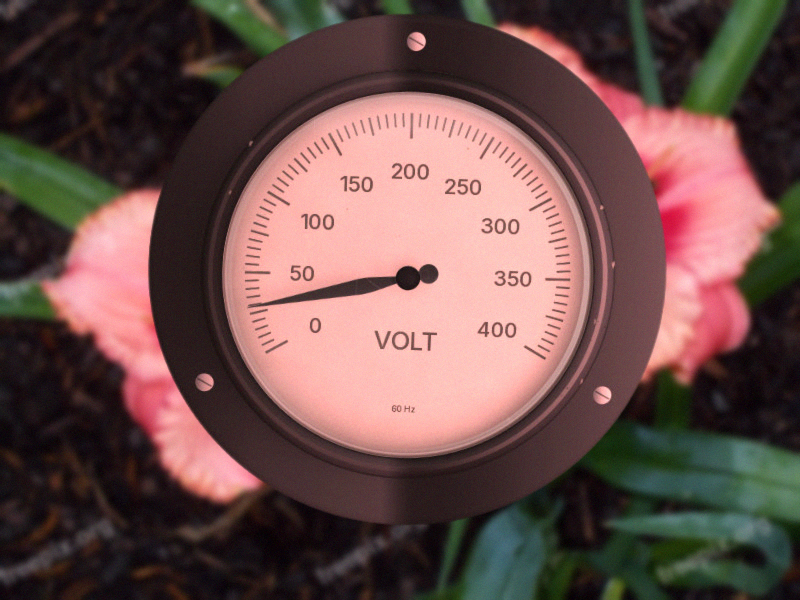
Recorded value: {"value": 30, "unit": "V"}
